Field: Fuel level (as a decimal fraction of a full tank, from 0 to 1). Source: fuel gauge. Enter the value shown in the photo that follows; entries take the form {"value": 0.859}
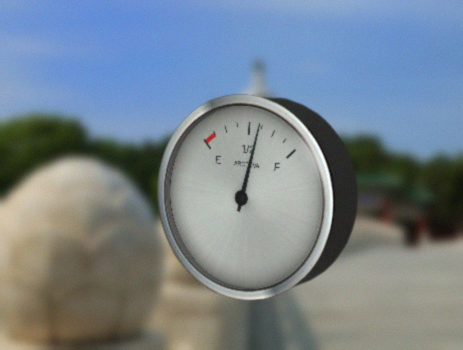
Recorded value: {"value": 0.625}
